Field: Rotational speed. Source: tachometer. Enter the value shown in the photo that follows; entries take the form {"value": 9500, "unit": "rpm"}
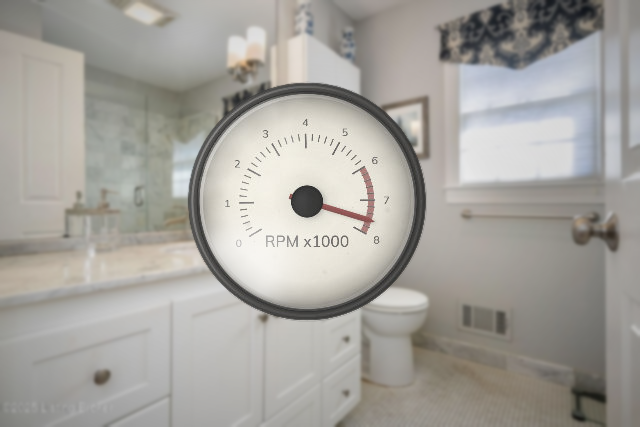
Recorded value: {"value": 7600, "unit": "rpm"}
